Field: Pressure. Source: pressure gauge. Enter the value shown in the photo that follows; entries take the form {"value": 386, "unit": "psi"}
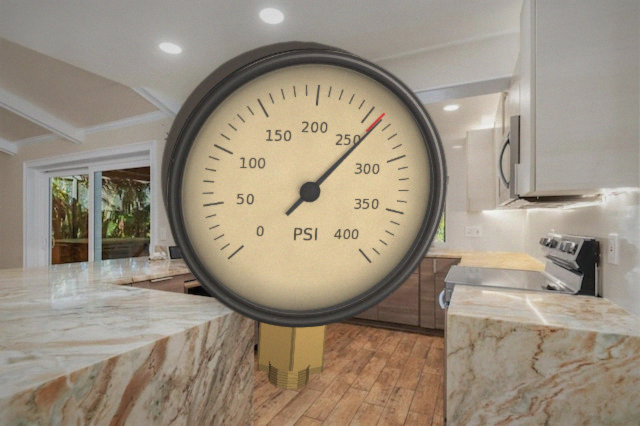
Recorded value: {"value": 260, "unit": "psi"}
